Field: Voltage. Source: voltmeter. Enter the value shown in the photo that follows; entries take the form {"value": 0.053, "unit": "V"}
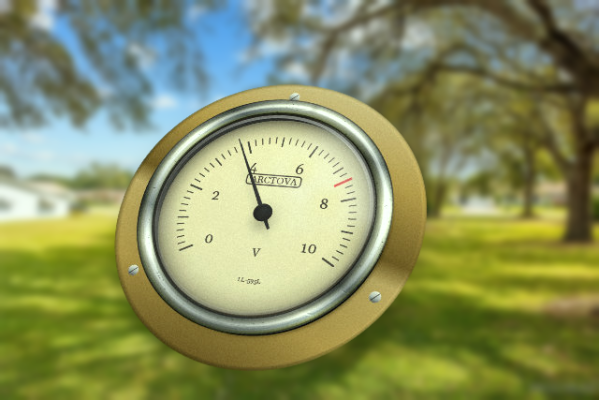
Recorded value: {"value": 3.8, "unit": "V"}
